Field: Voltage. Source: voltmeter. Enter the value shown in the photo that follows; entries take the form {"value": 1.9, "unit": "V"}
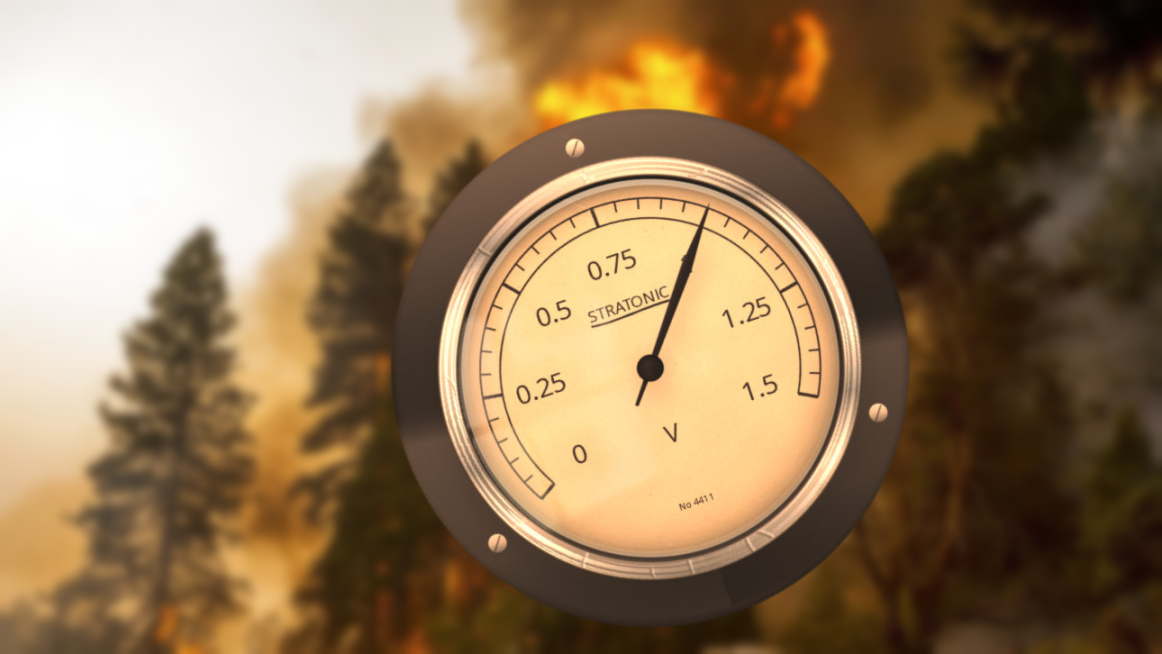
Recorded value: {"value": 1, "unit": "V"}
